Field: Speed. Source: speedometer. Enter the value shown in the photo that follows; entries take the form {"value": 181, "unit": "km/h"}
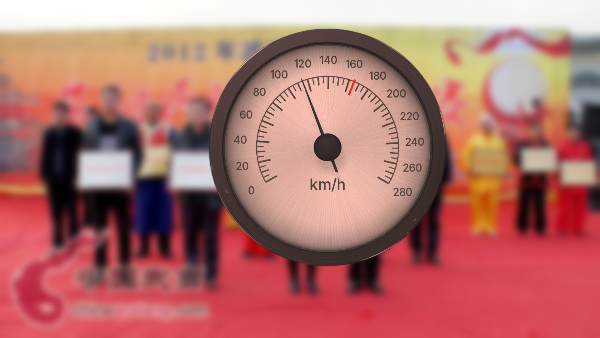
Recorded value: {"value": 115, "unit": "km/h"}
